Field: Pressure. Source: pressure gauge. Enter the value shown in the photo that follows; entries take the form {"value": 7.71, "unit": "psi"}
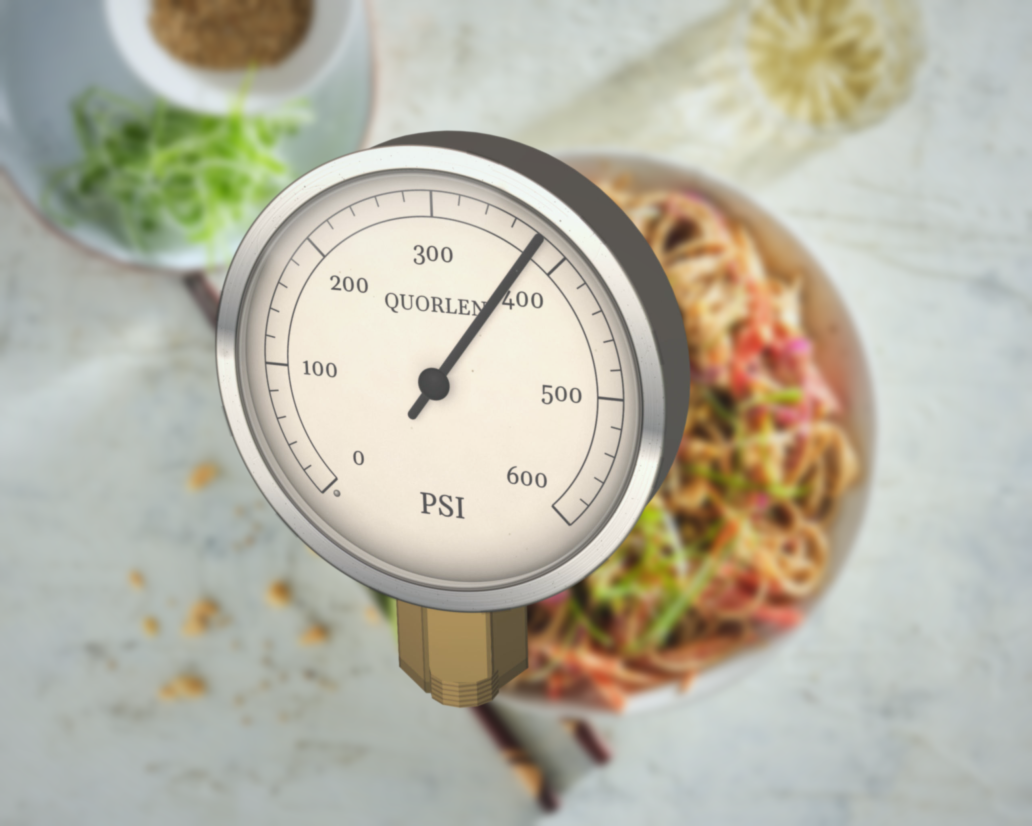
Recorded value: {"value": 380, "unit": "psi"}
